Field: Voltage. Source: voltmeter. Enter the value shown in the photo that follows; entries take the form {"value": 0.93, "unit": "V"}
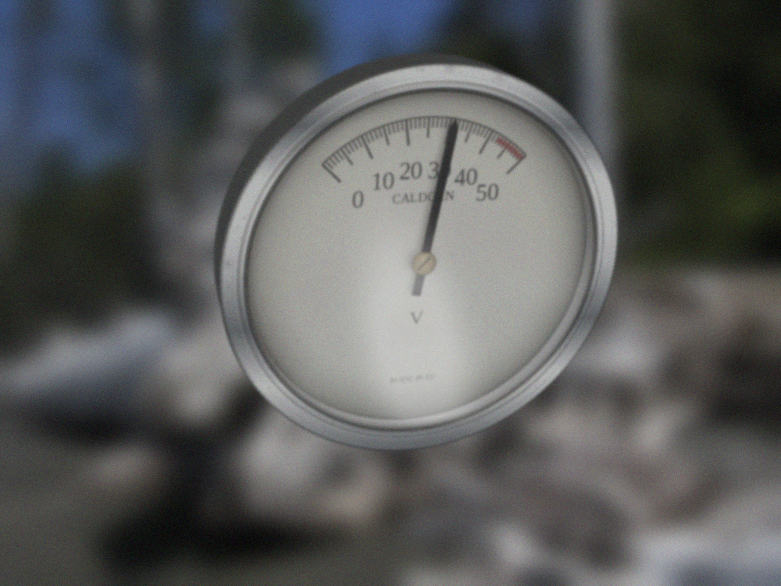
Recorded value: {"value": 30, "unit": "V"}
